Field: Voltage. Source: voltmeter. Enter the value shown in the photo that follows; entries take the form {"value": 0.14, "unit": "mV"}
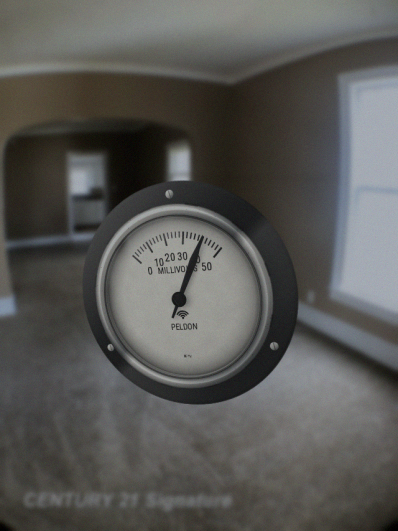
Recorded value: {"value": 40, "unit": "mV"}
